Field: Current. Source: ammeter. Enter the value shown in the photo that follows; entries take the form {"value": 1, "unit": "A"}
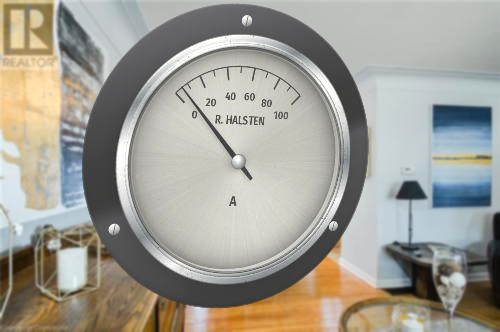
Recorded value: {"value": 5, "unit": "A"}
